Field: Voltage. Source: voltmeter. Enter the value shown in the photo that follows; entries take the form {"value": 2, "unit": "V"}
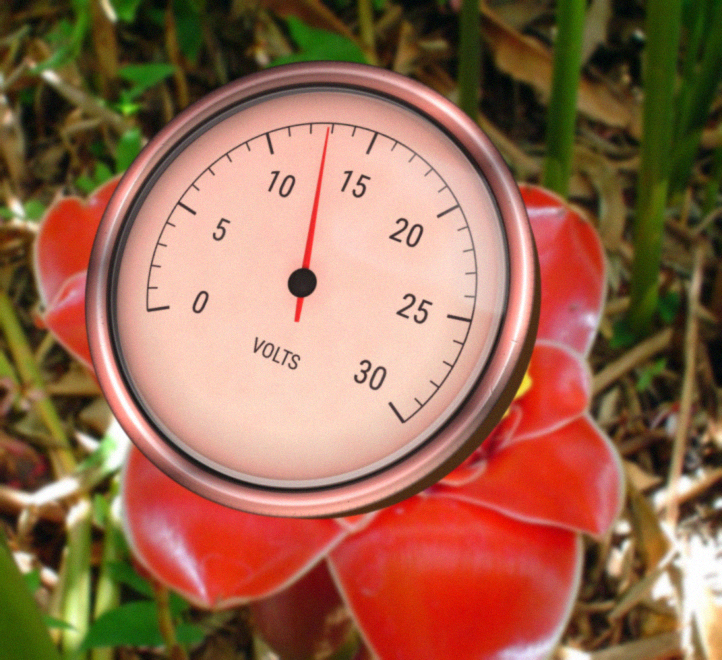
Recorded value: {"value": 13, "unit": "V"}
